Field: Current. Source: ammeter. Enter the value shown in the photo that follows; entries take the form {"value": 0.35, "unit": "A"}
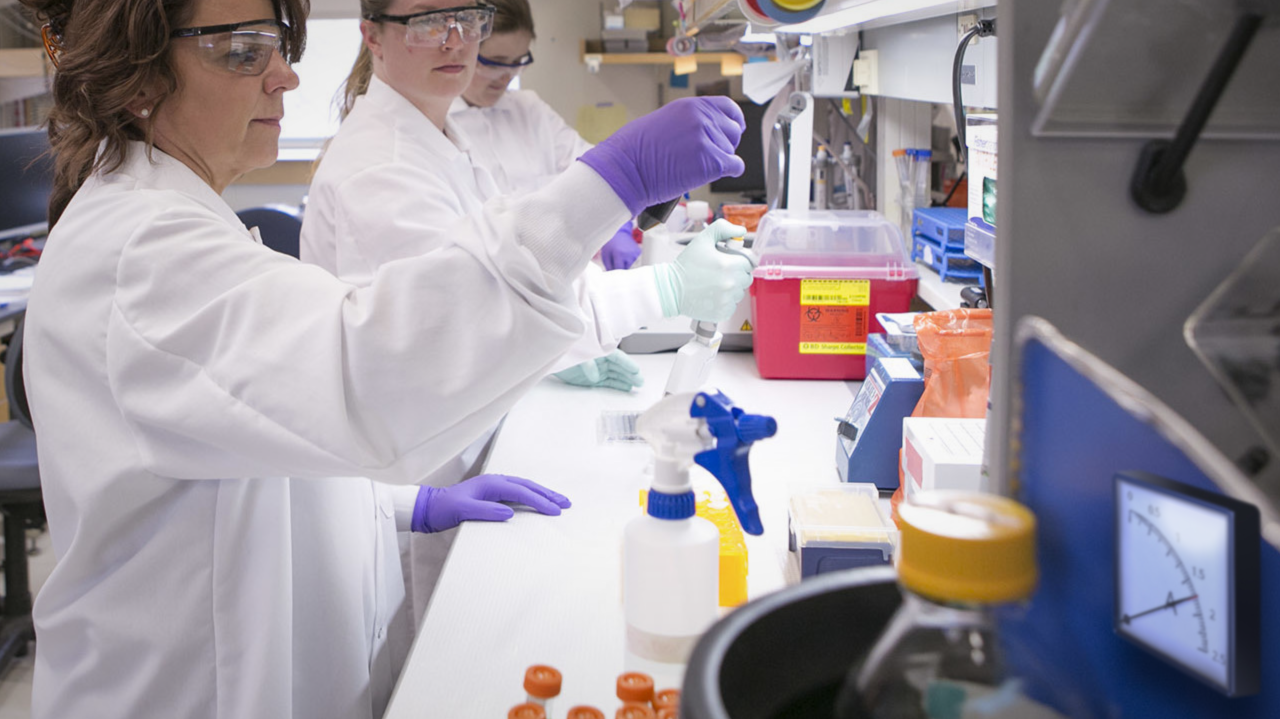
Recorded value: {"value": 1.75, "unit": "A"}
